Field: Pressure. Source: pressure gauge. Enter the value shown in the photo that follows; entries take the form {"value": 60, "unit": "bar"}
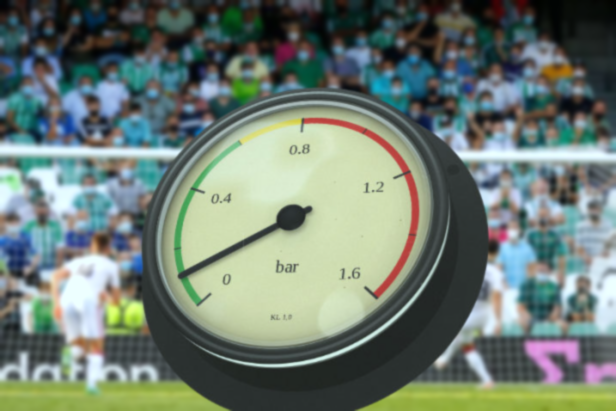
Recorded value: {"value": 0.1, "unit": "bar"}
